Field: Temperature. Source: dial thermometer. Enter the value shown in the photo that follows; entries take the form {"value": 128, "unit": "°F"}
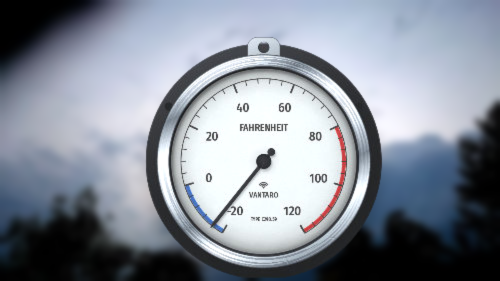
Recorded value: {"value": -16, "unit": "°F"}
